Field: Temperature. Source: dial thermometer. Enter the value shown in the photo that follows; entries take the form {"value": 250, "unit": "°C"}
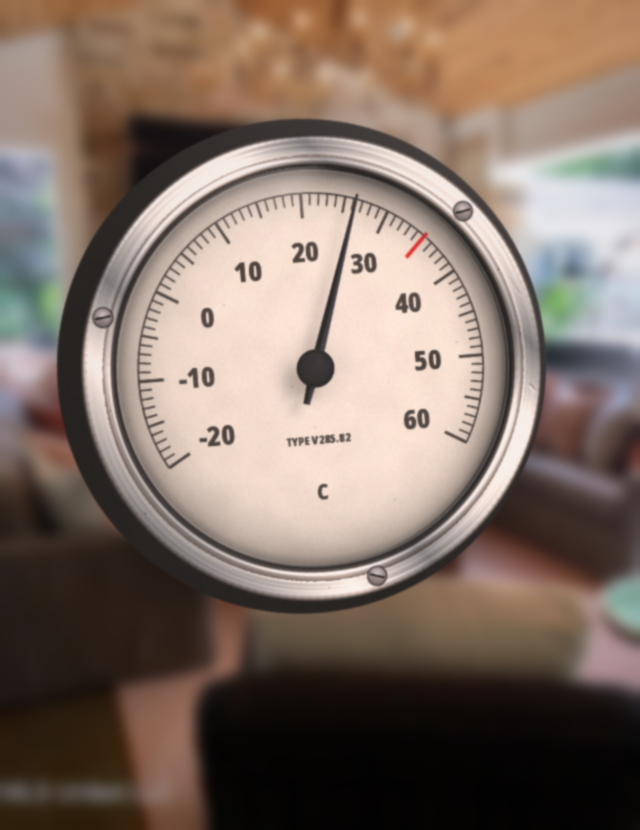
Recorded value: {"value": 26, "unit": "°C"}
